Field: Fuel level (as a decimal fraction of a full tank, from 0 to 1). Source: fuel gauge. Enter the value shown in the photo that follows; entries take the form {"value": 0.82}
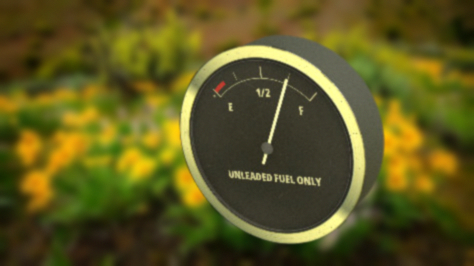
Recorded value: {"value": 0.75}
